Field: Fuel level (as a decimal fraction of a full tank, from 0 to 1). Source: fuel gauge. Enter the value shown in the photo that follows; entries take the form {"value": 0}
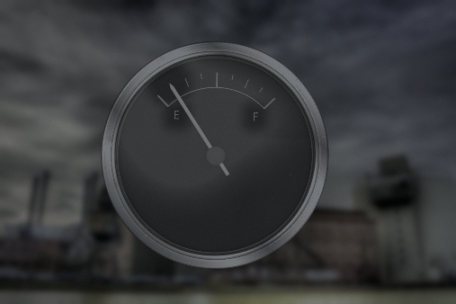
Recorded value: {"value": 0.125}
